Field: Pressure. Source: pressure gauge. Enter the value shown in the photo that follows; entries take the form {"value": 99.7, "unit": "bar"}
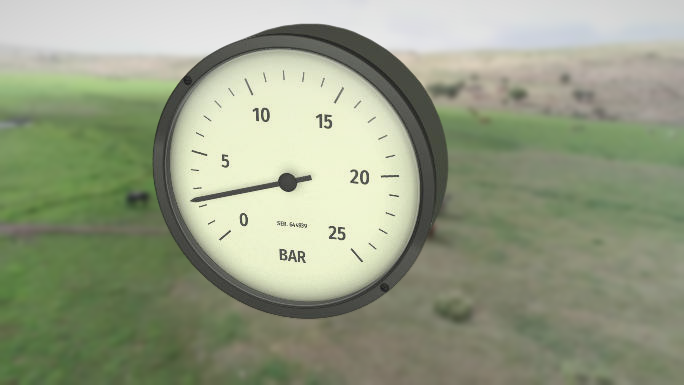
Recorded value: {"value": 2.5, "unit": "bar"}
